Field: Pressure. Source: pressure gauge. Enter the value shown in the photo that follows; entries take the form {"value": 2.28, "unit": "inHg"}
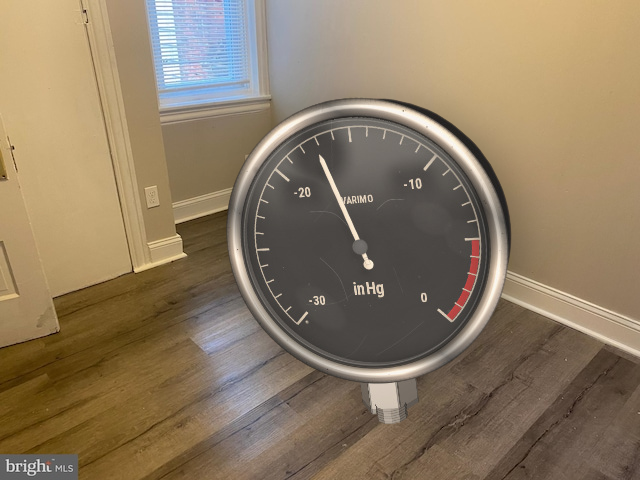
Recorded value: {"value": -17, "unit": "inHg"}
